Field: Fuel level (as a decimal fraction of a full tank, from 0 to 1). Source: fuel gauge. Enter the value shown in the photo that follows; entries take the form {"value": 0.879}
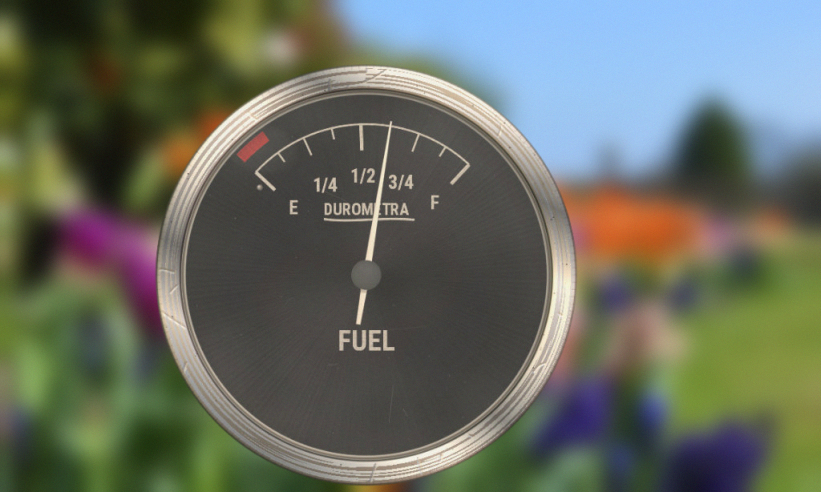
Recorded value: {"value": 0.625}
